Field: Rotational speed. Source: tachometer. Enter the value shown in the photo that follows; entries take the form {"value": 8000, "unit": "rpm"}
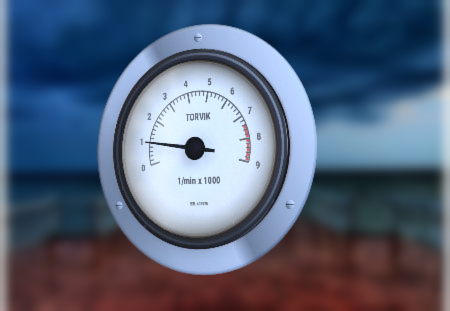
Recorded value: {"value": 1000, "unit": "rpm"}
